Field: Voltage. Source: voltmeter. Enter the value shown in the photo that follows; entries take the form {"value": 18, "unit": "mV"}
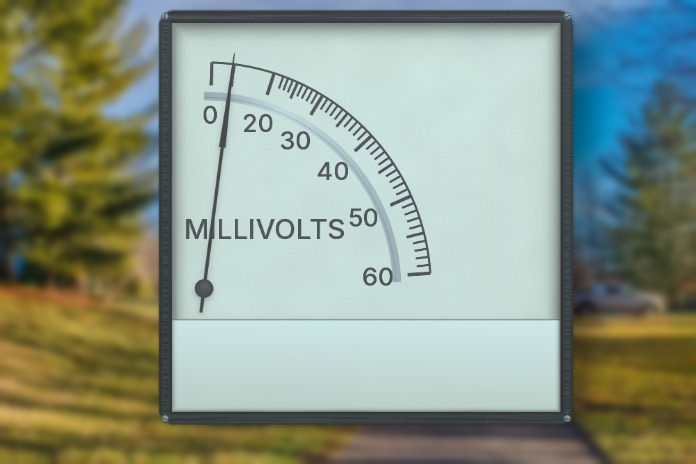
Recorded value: {"value": 10, "unit": "mV"}
